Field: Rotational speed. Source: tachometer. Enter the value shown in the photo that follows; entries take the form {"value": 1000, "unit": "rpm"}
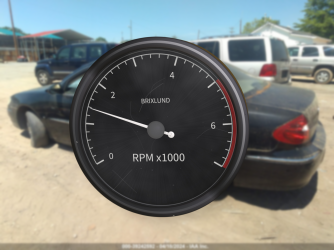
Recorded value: {"value": 1400, "unit": "rpm"}
